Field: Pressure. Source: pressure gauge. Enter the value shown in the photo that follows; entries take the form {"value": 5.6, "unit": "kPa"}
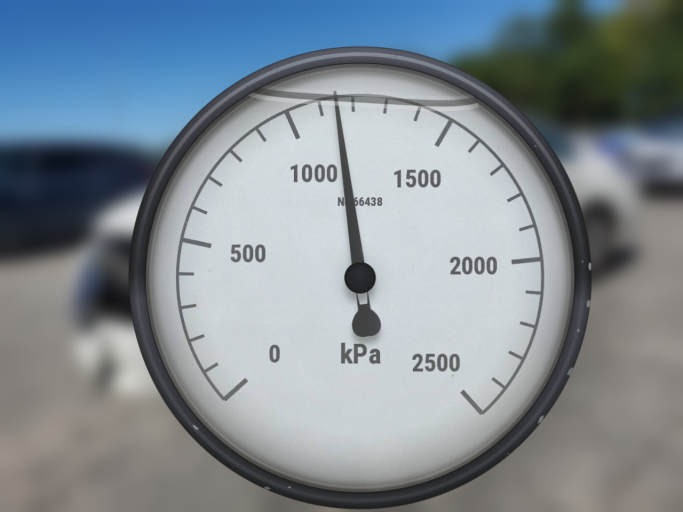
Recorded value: {"value": 1150, "unit": "kPa"}
